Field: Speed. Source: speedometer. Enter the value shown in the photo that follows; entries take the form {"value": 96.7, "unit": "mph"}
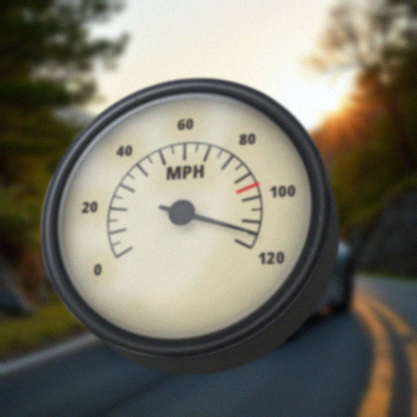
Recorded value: {"value": 115, "unit": "mph"}
